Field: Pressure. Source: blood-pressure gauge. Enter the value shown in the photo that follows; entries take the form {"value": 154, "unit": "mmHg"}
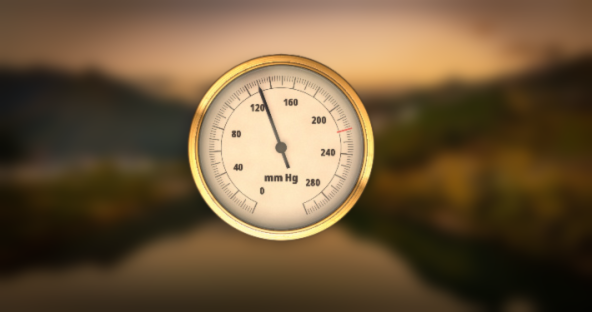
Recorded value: {"value": 130, "unit": "mmHg"}
